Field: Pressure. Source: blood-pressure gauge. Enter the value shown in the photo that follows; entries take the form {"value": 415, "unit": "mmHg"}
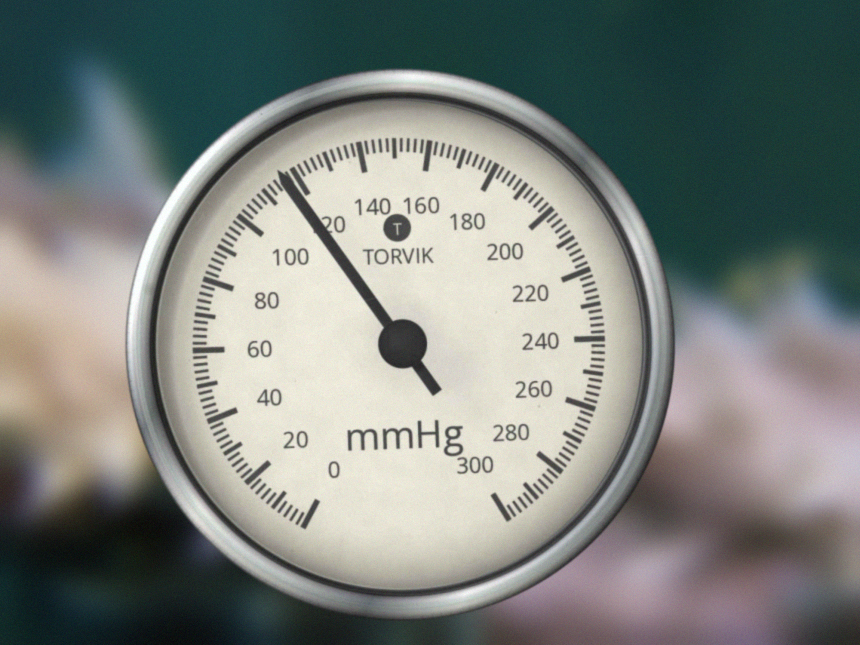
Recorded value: {"value": 116, "unit": "mmHg"}
